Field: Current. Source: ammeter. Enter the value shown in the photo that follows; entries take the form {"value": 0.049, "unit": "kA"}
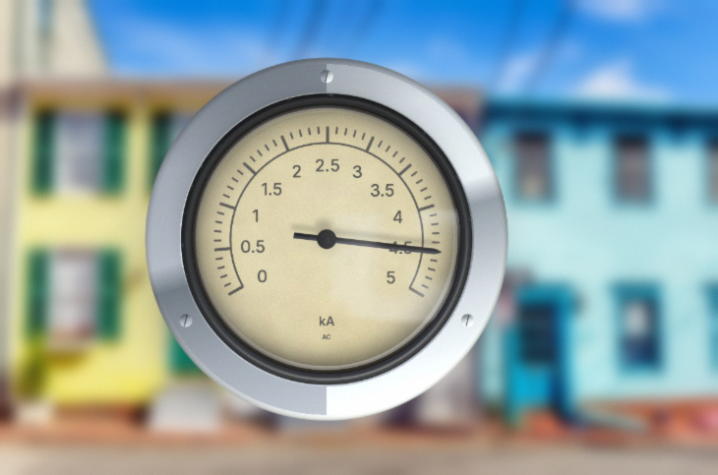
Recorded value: {"value": 4.5, "unit": "kA"}
